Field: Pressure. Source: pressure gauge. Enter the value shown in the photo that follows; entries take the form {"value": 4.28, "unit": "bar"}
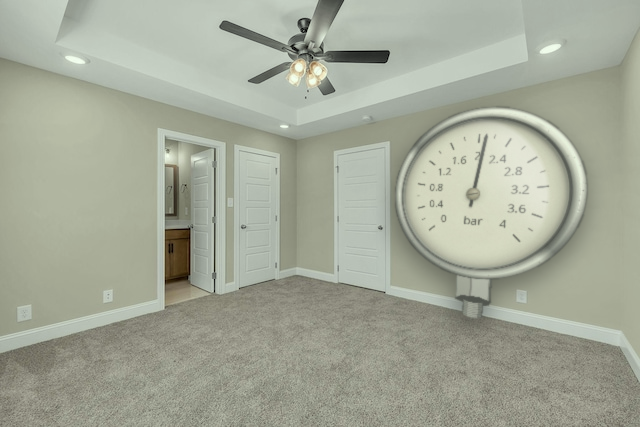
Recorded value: {"value": 2.1, "unit": "bar"}
